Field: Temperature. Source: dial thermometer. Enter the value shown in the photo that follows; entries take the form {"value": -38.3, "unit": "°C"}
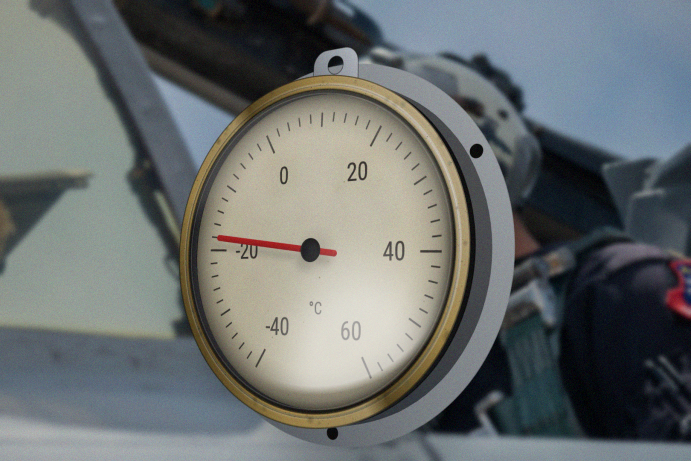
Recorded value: {"value": -18, "unit": "°C"}
